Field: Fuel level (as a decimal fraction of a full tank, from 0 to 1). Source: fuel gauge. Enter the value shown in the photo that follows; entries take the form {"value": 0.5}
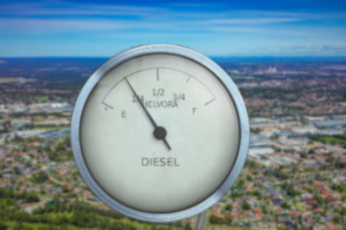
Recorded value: {"value": 0.25}
